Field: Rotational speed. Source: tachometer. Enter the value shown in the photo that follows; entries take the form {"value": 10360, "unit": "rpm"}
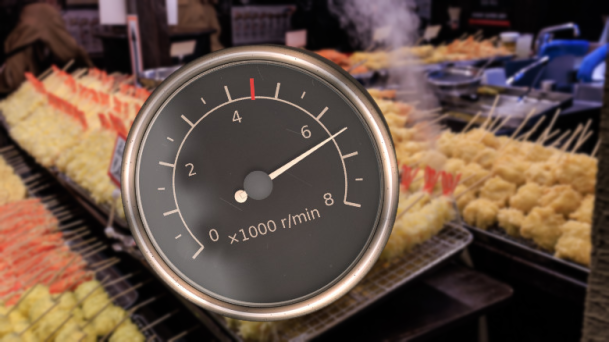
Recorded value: {"value": 6500, "unit": "rpm"}
